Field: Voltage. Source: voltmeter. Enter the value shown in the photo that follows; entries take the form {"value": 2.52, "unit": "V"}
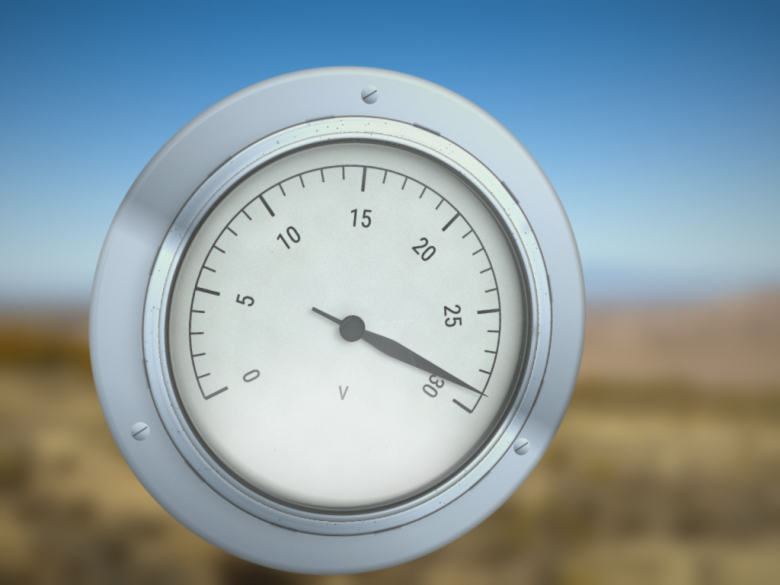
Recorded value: {"value": 29, "unit": "V"}
